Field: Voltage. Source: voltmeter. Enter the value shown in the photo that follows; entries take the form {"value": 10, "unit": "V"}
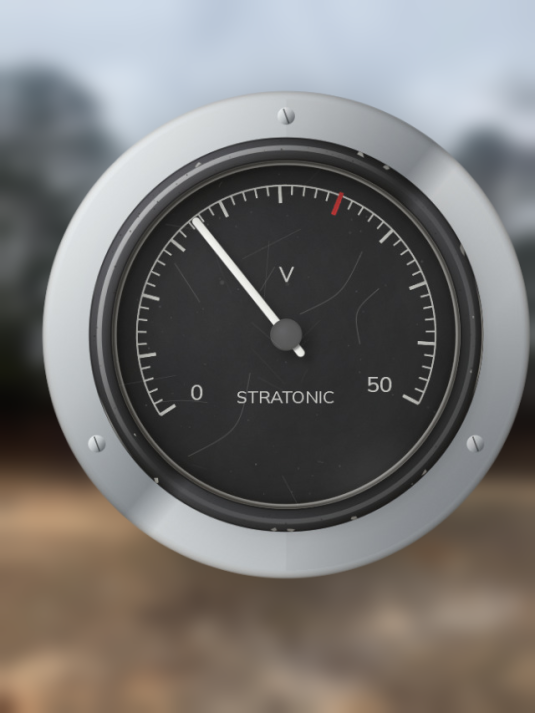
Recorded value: {"value": 17.5, "unit": "V"}
